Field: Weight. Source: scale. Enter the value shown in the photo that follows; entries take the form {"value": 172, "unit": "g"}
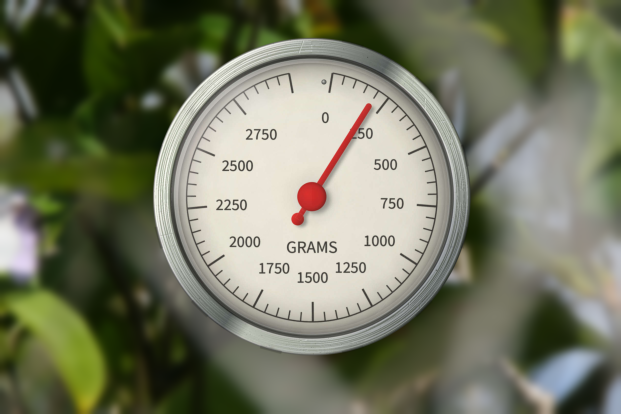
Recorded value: {"value": 200, "unit": "g"}
